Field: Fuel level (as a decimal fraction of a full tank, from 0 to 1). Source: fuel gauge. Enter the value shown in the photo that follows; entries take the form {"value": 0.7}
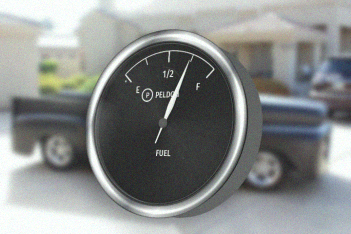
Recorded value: {"value": 0.75}
